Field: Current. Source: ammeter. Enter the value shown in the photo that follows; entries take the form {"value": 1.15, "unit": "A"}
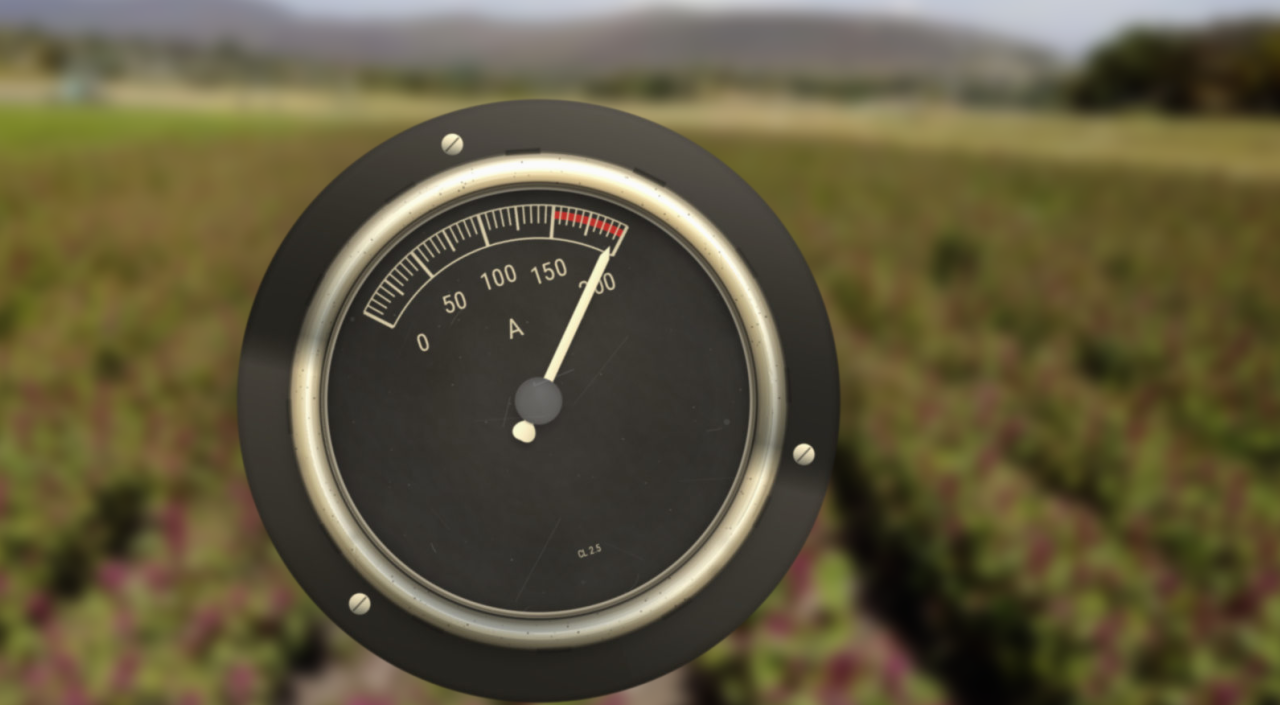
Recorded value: {"value": 195, "unit": "A"}
